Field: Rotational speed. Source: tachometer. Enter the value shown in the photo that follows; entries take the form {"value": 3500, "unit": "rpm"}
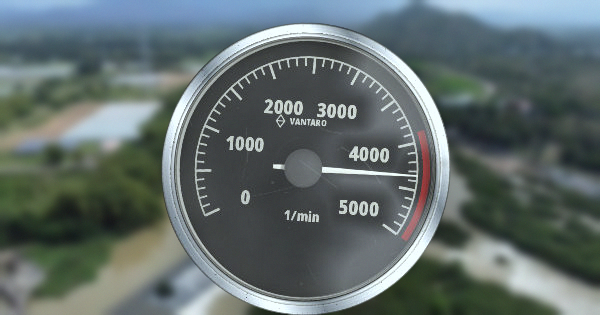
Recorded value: {"value": 4350, "unit": "rpm"}
